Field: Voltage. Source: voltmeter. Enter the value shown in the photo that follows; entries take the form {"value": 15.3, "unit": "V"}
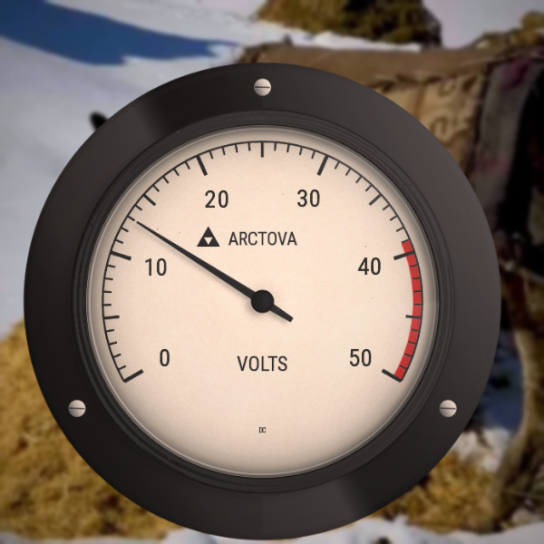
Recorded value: {"value": 13, "unit": "V"}
